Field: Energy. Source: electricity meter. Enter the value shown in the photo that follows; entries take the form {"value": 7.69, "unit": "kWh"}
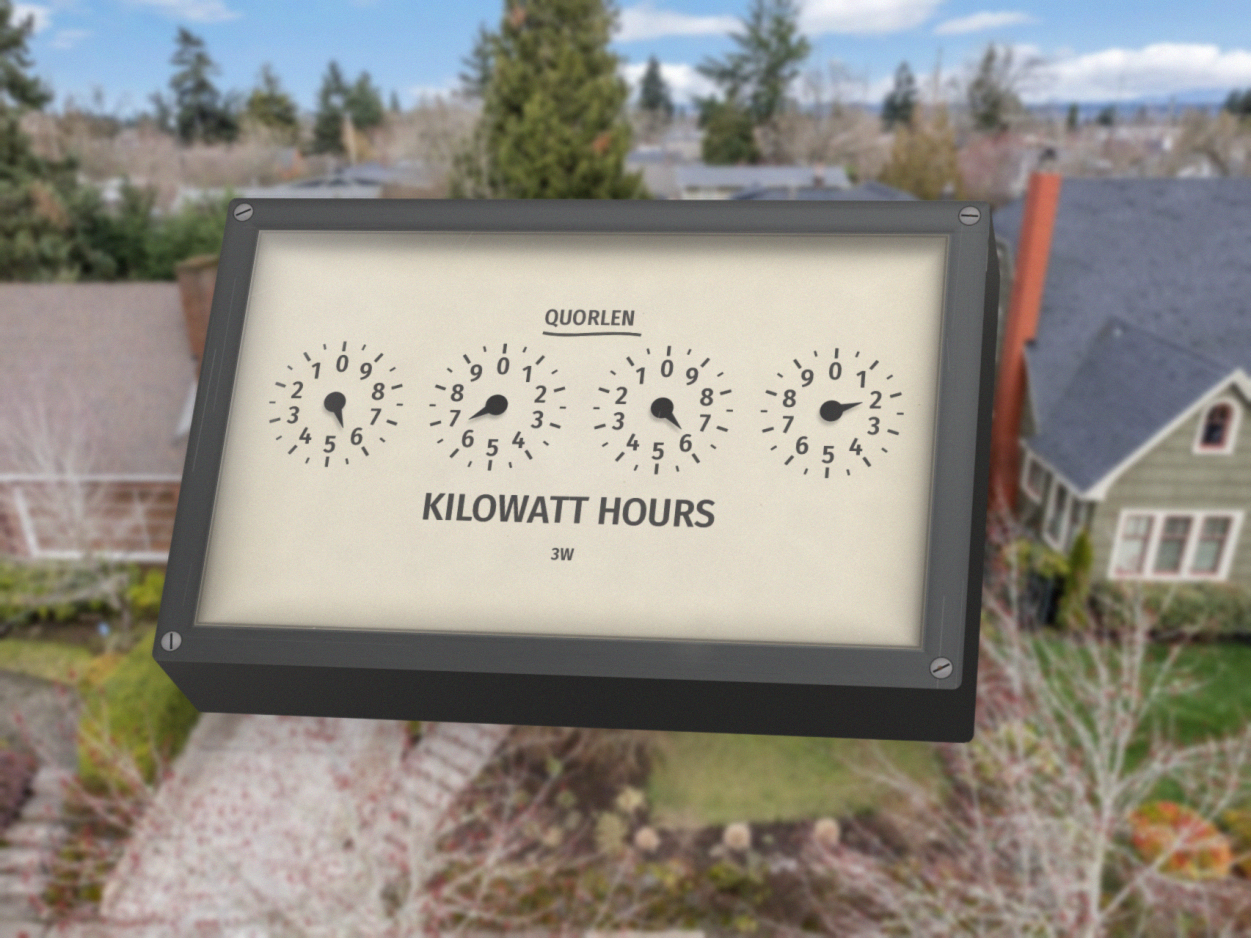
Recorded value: {"value": 5662, "unit": "kWh"}
